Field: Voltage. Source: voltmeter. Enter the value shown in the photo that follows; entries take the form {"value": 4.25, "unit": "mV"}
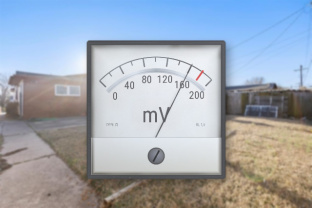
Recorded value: {"value": 160, "unit": "mV"}
